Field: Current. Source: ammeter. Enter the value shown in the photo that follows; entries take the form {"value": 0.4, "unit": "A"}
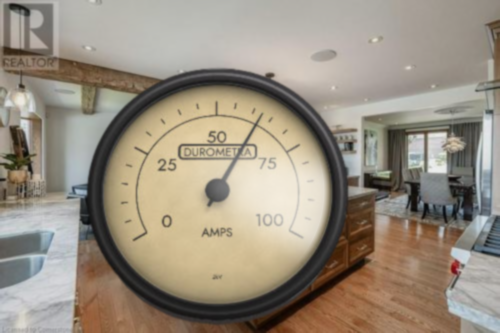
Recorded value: {"value": 62.5, "unit": "A"}
